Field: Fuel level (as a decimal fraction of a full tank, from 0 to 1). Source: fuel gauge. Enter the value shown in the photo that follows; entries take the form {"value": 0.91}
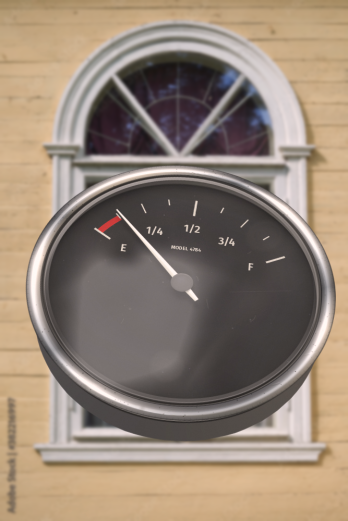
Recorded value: {"value": 0.125}
